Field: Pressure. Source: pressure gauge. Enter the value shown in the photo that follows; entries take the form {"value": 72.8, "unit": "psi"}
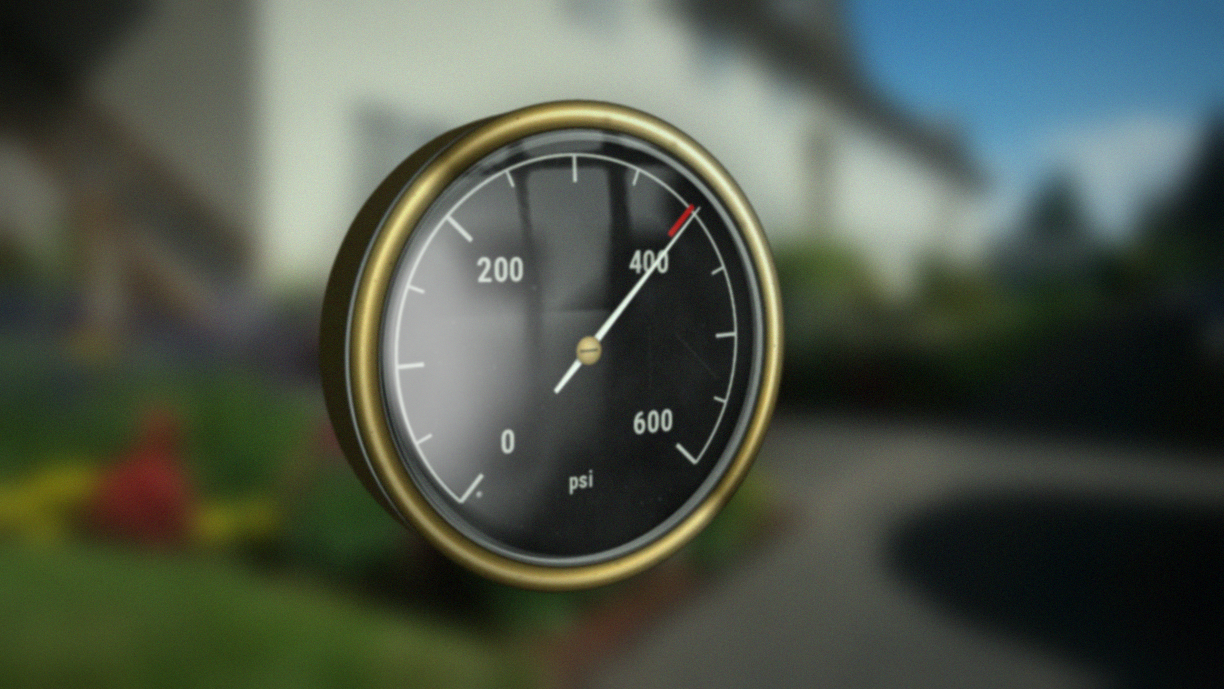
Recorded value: {"value": 400, "unit": "psi"}
